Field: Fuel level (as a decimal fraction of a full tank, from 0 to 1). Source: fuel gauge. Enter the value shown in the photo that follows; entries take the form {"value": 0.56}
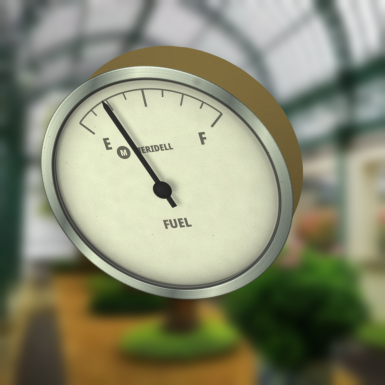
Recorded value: {"value": 0.25}
